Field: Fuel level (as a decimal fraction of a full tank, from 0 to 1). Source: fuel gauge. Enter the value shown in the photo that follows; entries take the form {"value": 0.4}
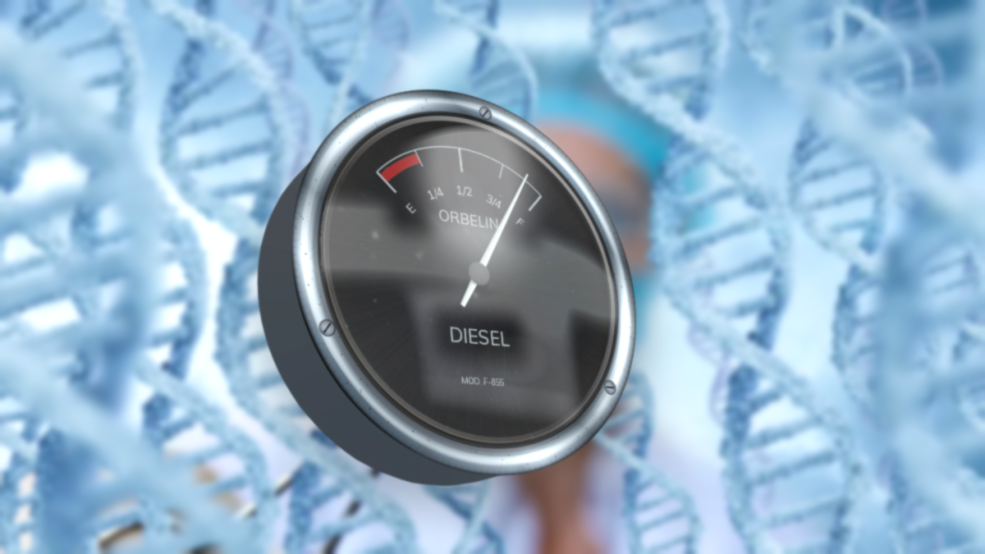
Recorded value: {"value": 0.875}
